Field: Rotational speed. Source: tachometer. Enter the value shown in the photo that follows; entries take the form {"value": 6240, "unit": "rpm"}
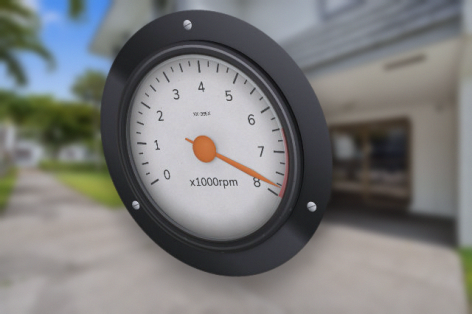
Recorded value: {"value": 7750, "unit": "rpm"}
